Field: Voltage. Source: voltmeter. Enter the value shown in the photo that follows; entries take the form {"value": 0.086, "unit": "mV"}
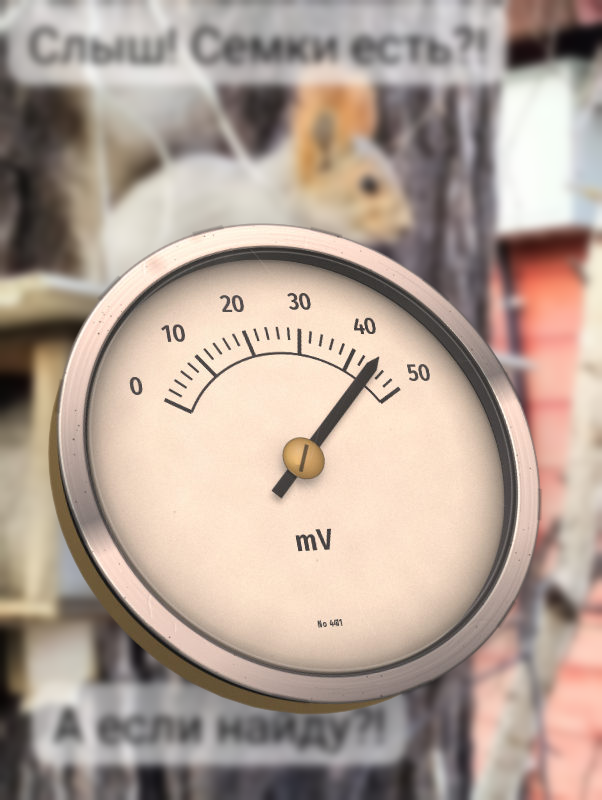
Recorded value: {"value": 44, "unit": "mV"}
